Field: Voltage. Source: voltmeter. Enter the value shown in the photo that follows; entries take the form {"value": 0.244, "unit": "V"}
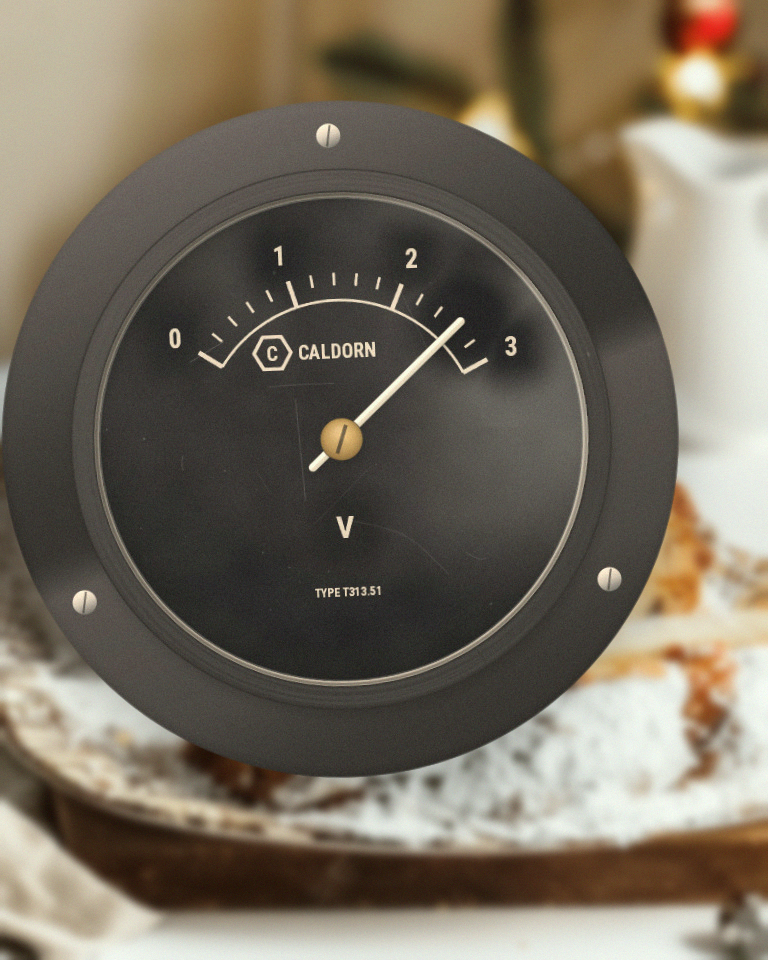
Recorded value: {"value": 2.6, "unit": "V"}
